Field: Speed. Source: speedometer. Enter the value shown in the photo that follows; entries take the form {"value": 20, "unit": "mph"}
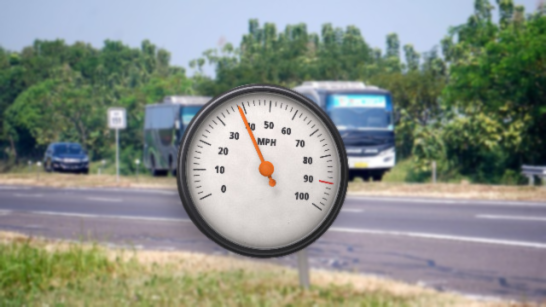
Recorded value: {"value": 38, "unit": "mph"}
